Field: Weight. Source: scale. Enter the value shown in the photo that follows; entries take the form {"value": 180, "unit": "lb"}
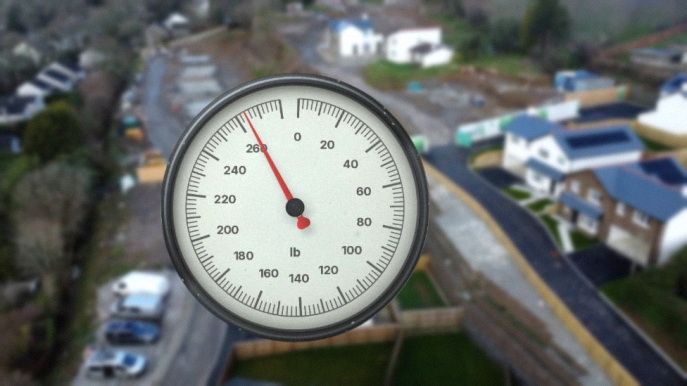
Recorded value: {"value": 264, "unit": "lb"}
